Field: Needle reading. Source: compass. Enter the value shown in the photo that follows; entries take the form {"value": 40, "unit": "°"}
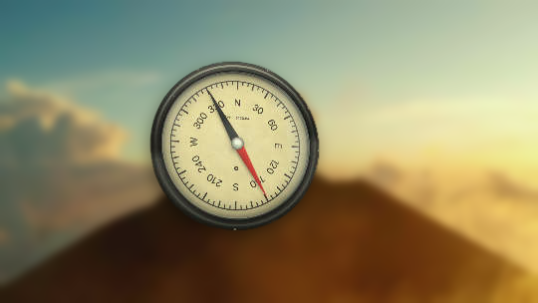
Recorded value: {"value": 150, "unit": "°"}
